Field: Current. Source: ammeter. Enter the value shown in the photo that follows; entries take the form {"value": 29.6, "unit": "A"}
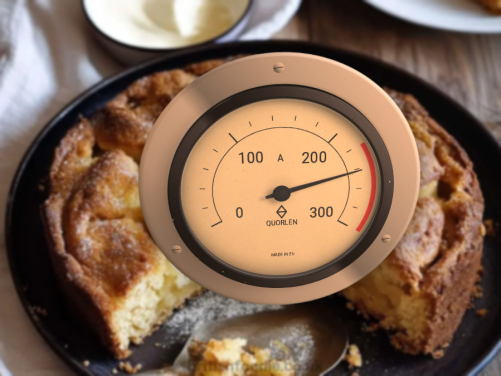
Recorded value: {"value": 240, "unit": "A"}
